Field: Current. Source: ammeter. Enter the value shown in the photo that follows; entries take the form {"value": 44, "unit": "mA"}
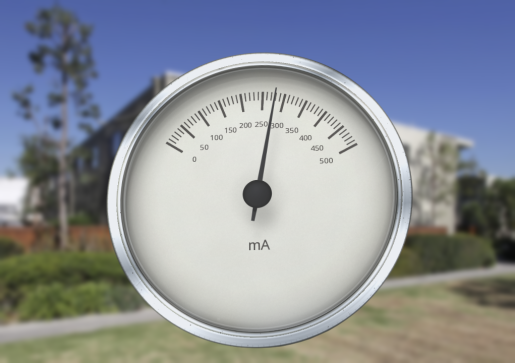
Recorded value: {"value": 280, "unit": "mA"}
